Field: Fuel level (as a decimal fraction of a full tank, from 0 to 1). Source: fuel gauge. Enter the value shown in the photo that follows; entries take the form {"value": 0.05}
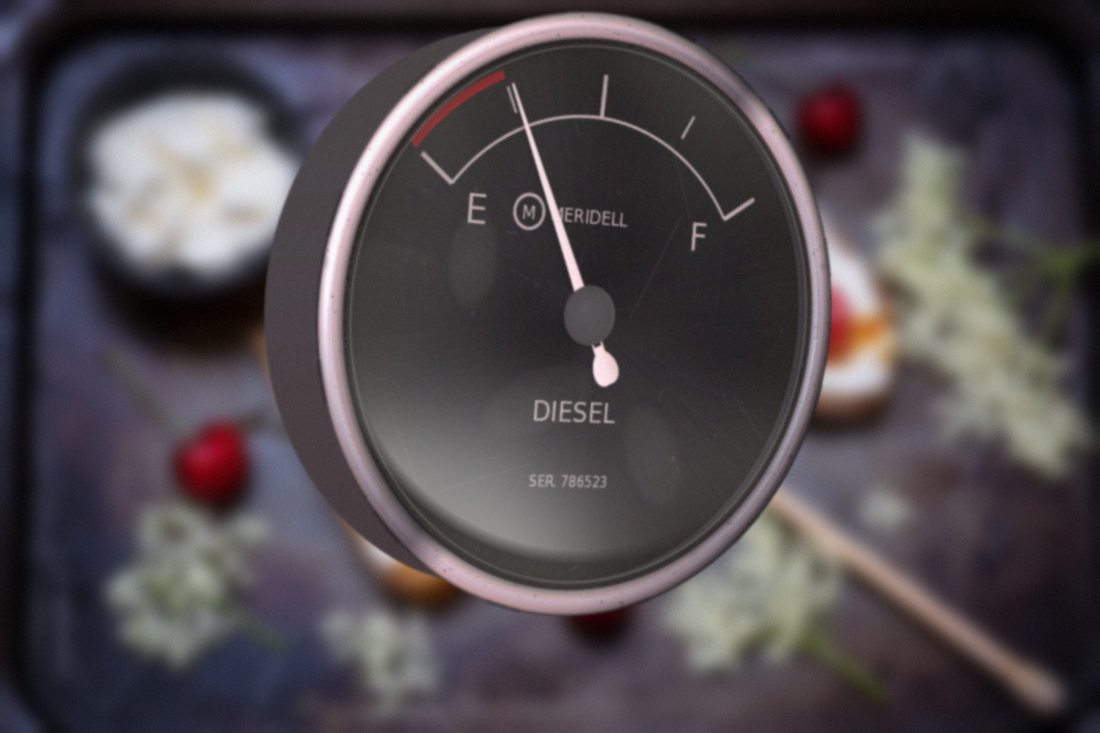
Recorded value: {"value": 0.25}
